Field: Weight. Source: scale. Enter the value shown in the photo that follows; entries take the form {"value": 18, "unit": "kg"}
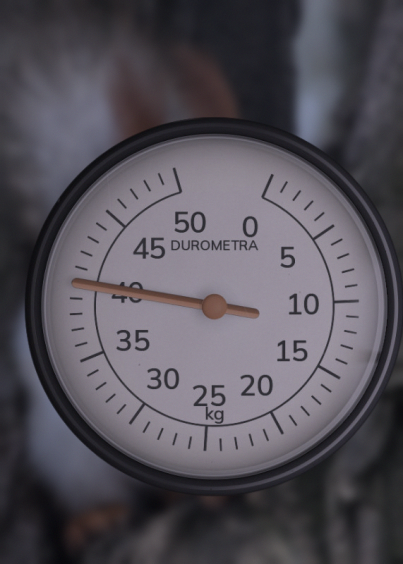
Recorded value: {"value": 40, "unit": "kg"}
